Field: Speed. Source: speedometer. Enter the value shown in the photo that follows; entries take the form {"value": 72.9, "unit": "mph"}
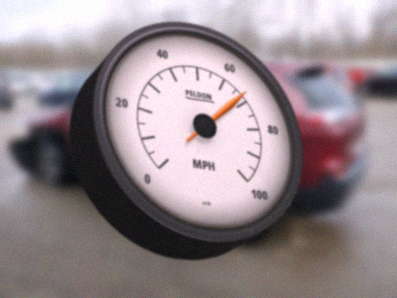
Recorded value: {"value": 67.5, "unit": "mph"}
